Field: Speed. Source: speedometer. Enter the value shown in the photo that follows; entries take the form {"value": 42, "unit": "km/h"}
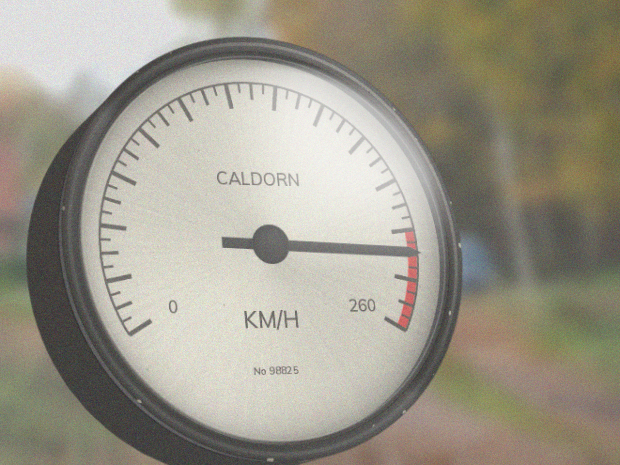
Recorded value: {"value": 230, "unit": "km/h"}
